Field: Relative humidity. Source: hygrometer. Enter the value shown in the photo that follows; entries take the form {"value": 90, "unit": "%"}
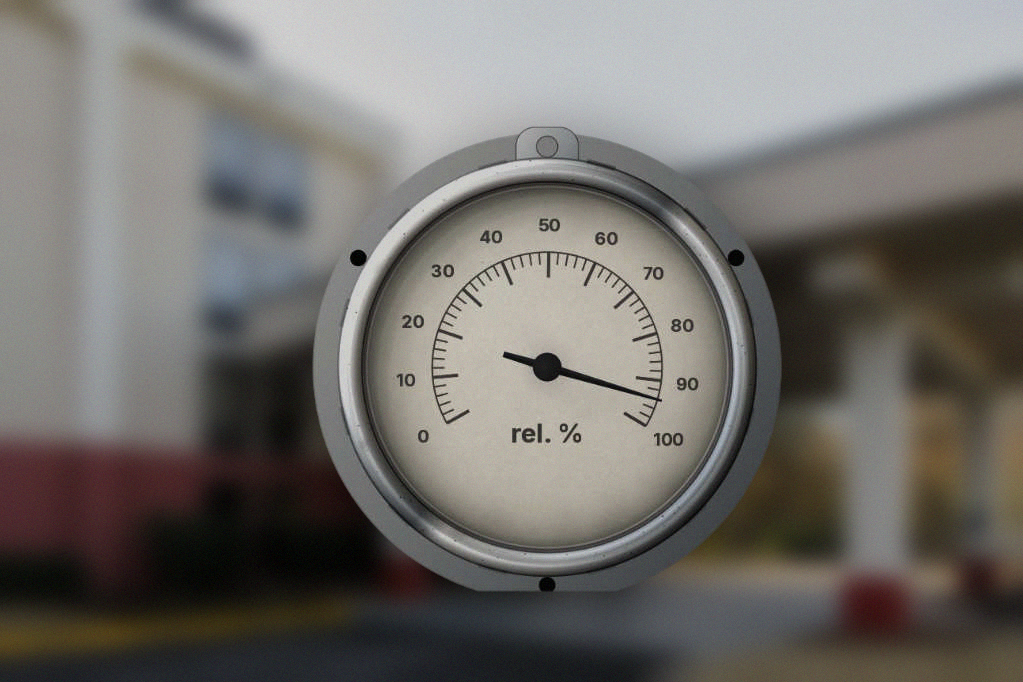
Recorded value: {"value": 94, "unit": "%"}
